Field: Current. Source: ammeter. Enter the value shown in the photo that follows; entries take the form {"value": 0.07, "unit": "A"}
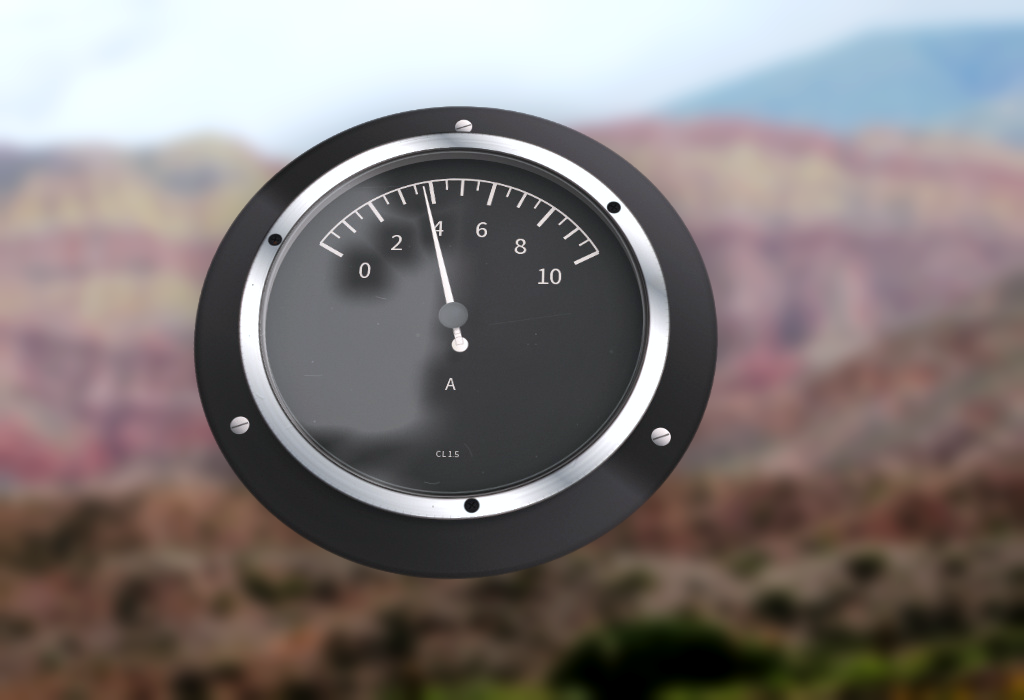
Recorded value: {"value": 3.75, "unit": "A"}
